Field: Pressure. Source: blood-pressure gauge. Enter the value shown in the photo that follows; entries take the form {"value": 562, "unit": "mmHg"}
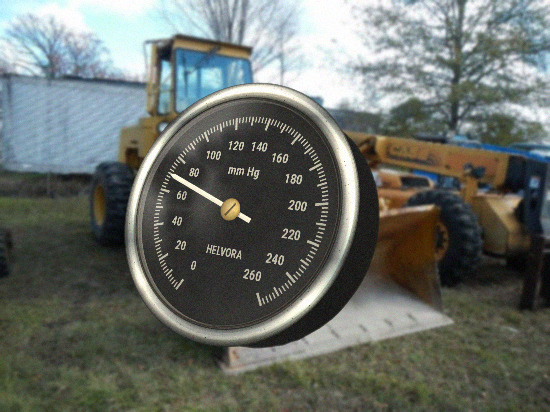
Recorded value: {"value": 70, "unit": "mmHg"}
